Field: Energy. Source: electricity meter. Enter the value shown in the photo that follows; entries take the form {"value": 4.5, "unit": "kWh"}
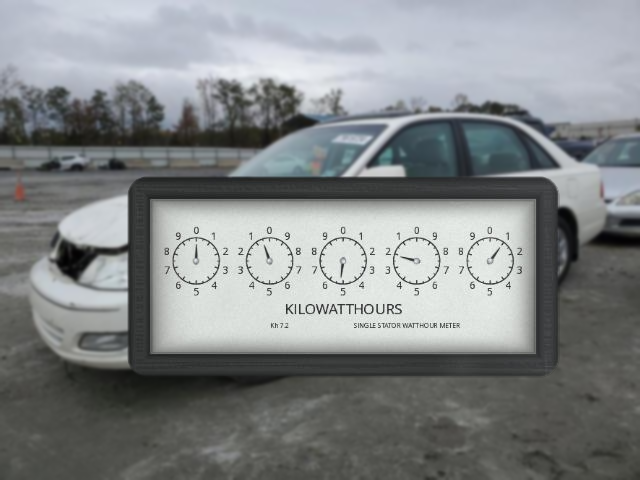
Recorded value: {"value": 521, "unit": "kWh"}
